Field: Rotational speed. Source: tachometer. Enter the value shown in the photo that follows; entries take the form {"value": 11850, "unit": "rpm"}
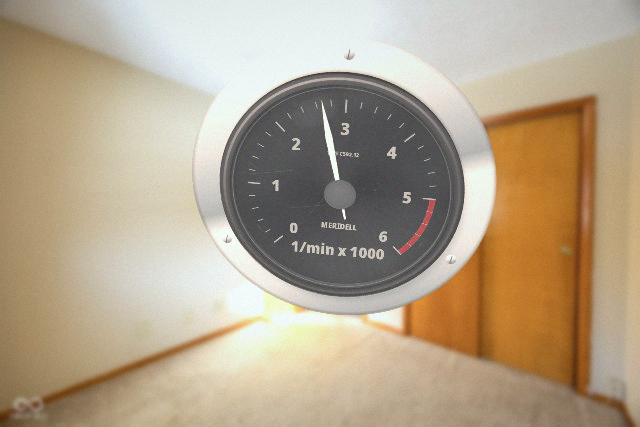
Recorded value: {"value": 2700, "unit": "rpm"}
